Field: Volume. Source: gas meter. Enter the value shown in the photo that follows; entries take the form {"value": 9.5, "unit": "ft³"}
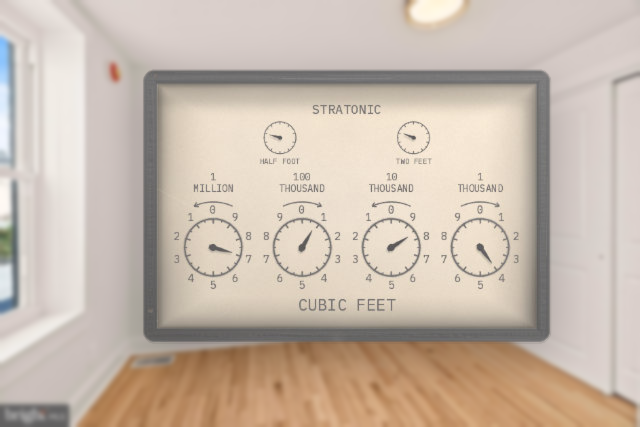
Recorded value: {"value": 708400, "unit": "ft³"}
